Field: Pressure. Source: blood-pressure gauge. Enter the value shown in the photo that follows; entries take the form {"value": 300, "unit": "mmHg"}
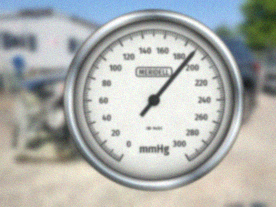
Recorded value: {"value": 190, "unit": "mmHg"}
